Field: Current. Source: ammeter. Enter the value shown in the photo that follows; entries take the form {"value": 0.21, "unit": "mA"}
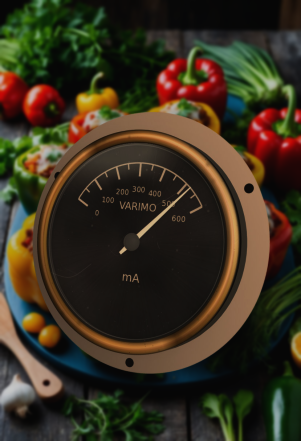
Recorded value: {"value": 525, "unit": "mA"}
